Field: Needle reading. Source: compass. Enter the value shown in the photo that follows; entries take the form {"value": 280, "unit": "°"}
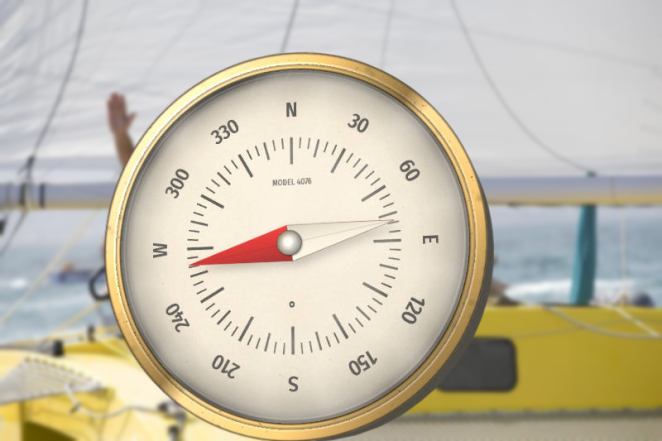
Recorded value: {"value": 260, "unit": "°"}
